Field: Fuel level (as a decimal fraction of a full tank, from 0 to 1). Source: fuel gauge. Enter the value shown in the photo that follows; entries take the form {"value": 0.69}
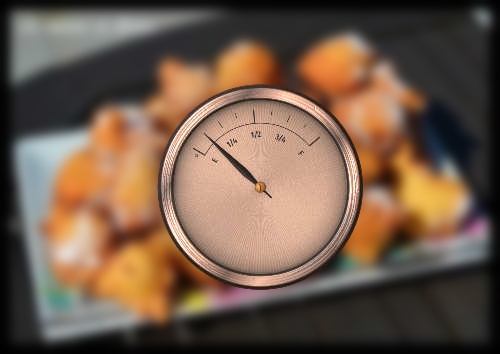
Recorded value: {"value": 0.125}
